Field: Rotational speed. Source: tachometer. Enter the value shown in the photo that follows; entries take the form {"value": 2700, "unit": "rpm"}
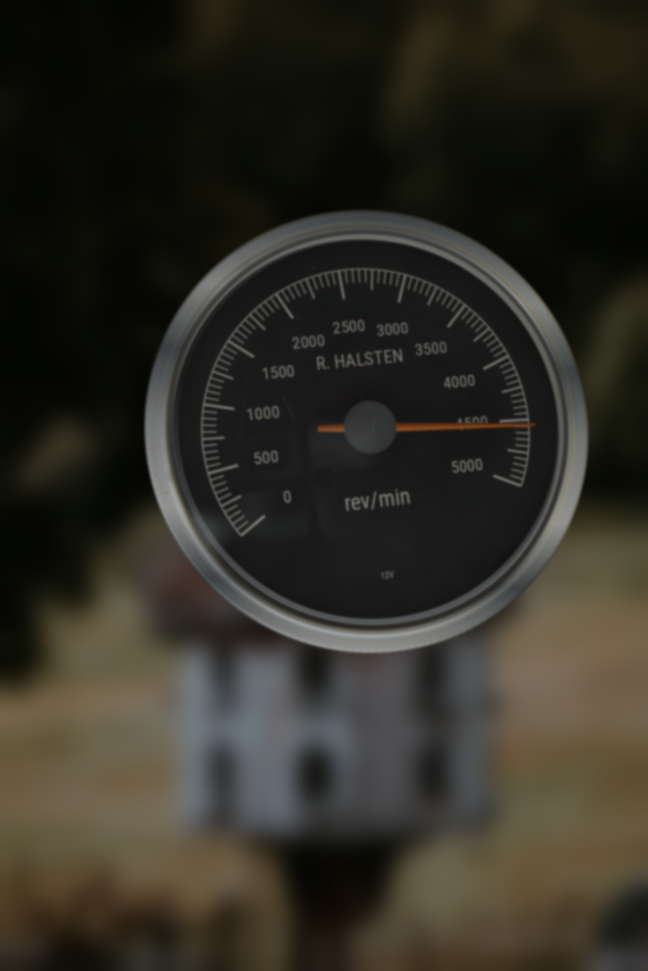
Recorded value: {"value": 4550, "unit": "rpm"}
